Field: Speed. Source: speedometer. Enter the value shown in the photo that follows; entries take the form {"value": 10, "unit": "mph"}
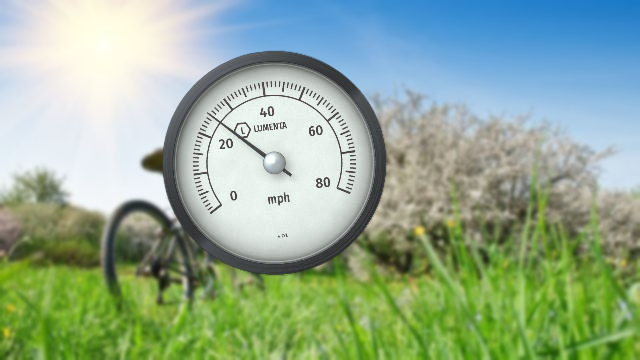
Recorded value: {"value": 25, "unit": "mph"}
